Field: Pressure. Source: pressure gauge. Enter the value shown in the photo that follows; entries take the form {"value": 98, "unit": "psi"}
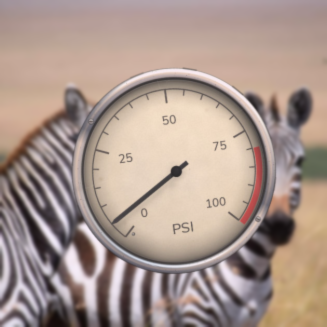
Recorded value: {"value": 5, "unit": "psi"}
